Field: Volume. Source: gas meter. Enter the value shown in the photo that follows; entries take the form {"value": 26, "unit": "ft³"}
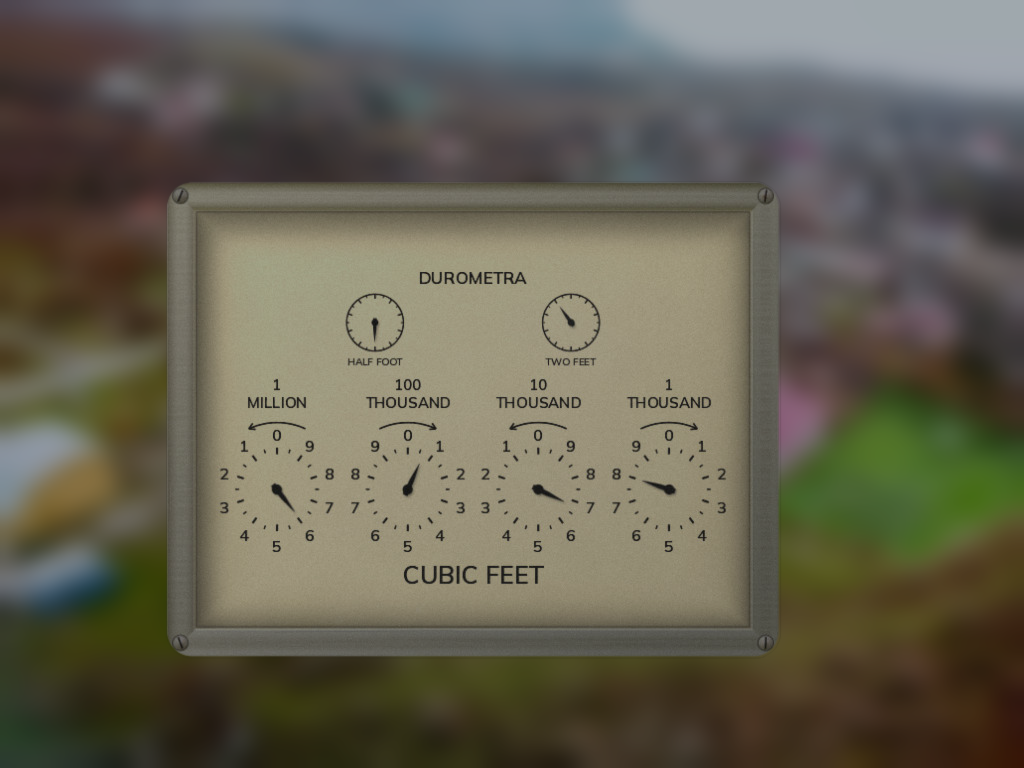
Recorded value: {"value": 606800, "unit": "ft³"}
